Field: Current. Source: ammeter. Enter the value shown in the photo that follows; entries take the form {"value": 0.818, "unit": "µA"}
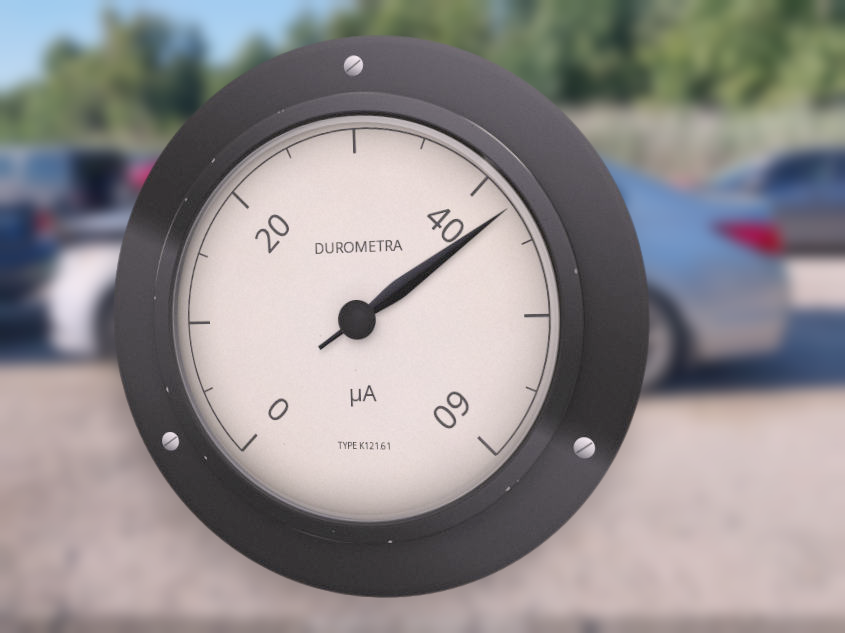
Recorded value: {"value": 42.5, "unit": "µA"}
